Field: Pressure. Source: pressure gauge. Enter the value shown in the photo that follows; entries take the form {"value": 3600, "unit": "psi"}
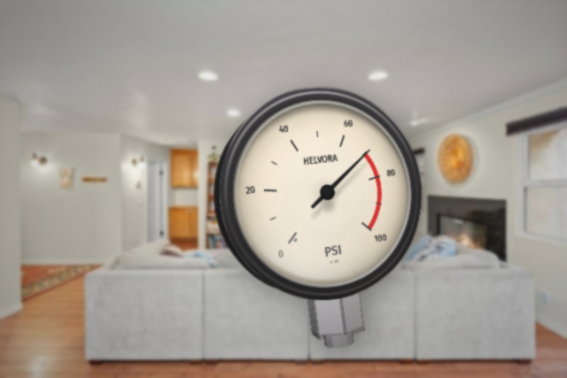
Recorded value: {"value": 70, "unit": "psi"}
